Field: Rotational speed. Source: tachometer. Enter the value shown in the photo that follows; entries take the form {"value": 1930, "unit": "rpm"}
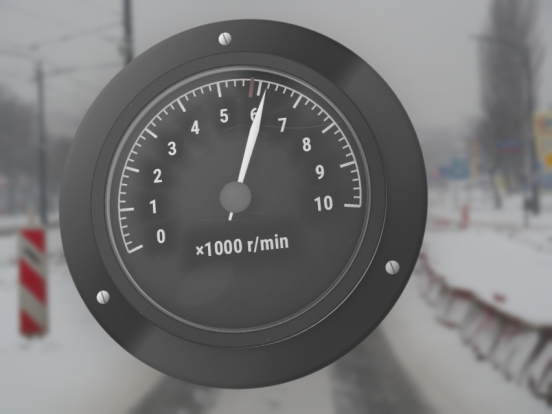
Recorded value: {"value": 6200, "unit": "rpm"}
